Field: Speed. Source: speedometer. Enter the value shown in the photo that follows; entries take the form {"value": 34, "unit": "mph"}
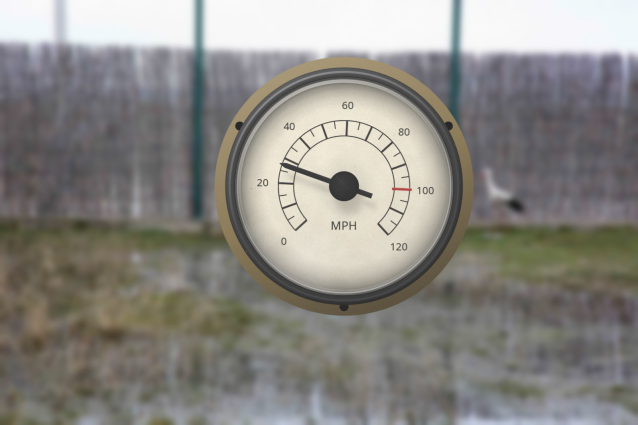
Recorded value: {"value": 27.5, "unit": "mph"}
